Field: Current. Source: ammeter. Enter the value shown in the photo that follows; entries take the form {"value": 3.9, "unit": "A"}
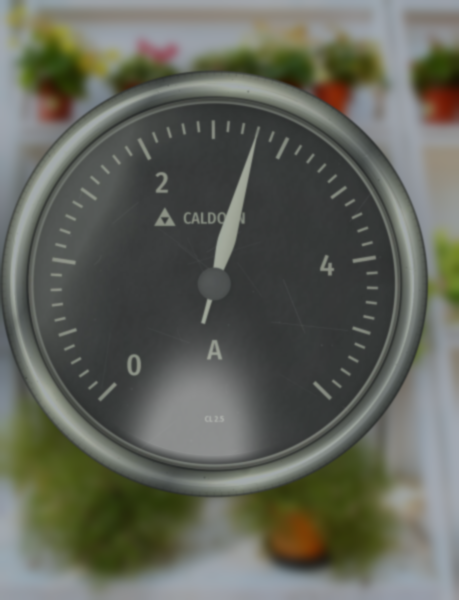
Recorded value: {"value": 2.8, "unit": "A"}
